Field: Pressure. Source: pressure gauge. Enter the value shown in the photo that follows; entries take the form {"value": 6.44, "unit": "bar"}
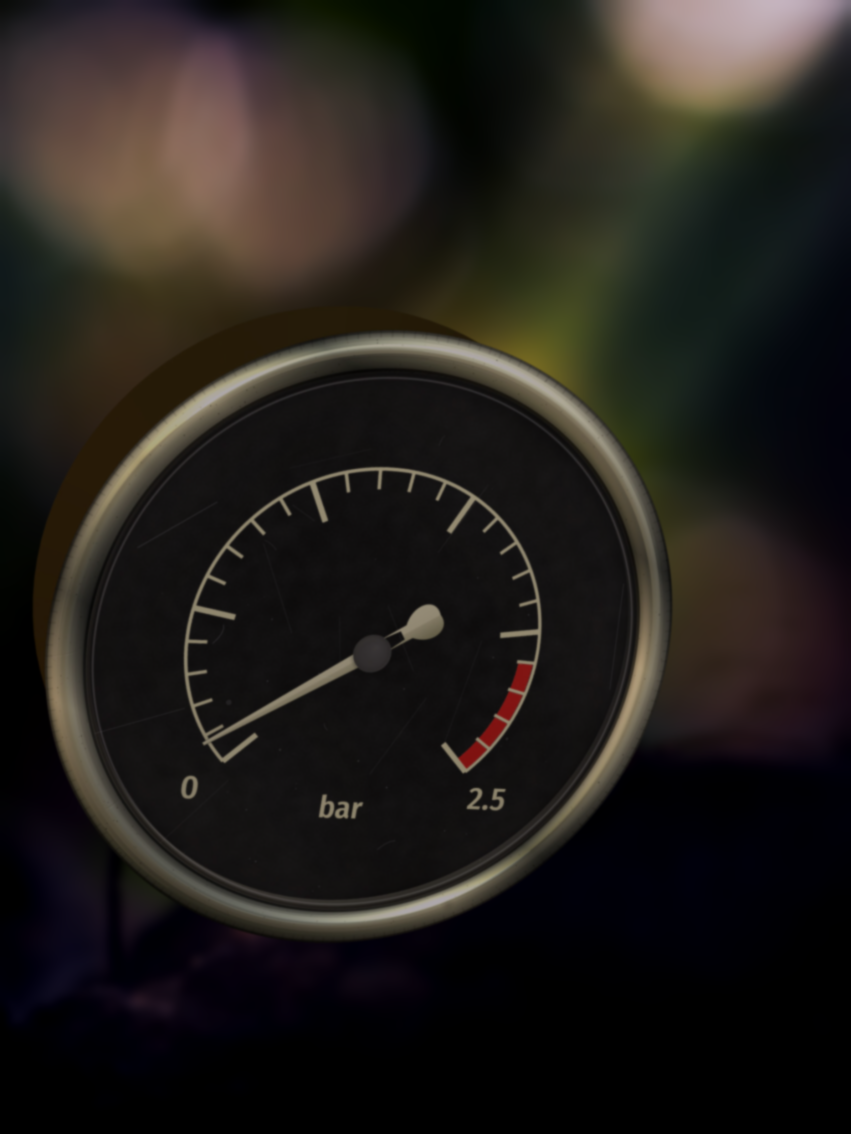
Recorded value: {"value": 0.1, "unit": "bar"}
